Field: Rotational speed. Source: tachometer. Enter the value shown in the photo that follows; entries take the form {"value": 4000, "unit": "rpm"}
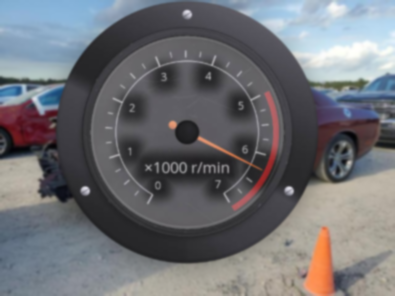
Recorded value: {"value": 6250, "unit": "rpm"}
